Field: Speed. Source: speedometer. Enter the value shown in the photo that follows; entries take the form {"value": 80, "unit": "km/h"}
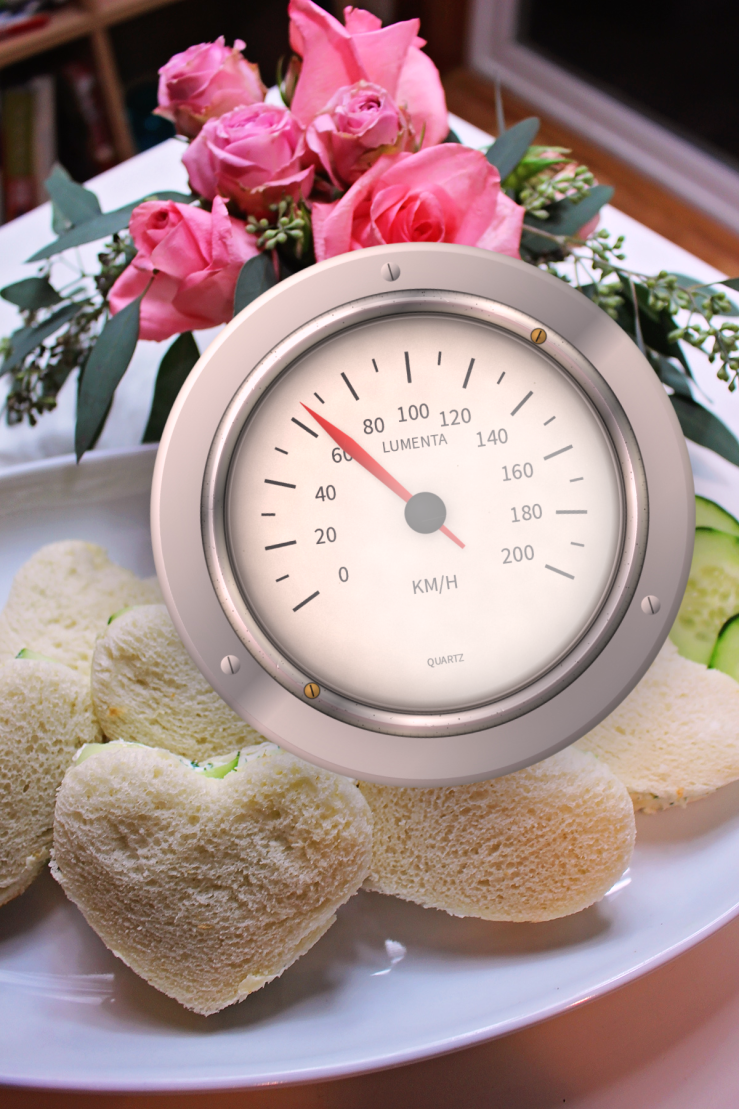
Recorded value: {"value": 65, "unit": "km/h"}
